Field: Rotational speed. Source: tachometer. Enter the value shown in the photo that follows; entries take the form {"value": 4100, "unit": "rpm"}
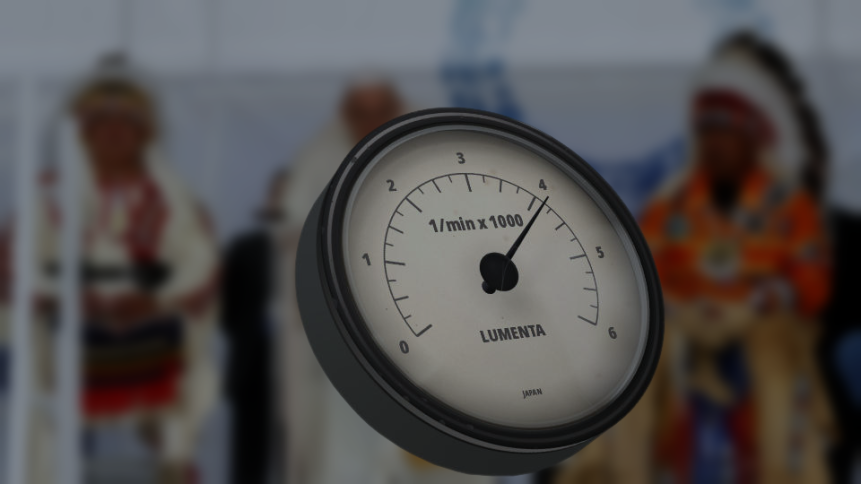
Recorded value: {"value": 4125, "unit": "rpm"}
